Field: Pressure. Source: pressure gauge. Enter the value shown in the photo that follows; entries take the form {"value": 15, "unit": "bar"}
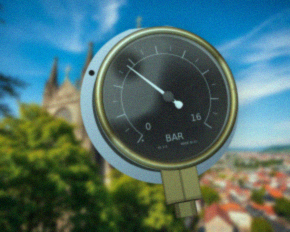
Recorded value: {"value": 5.5, "unit": "bar"}
